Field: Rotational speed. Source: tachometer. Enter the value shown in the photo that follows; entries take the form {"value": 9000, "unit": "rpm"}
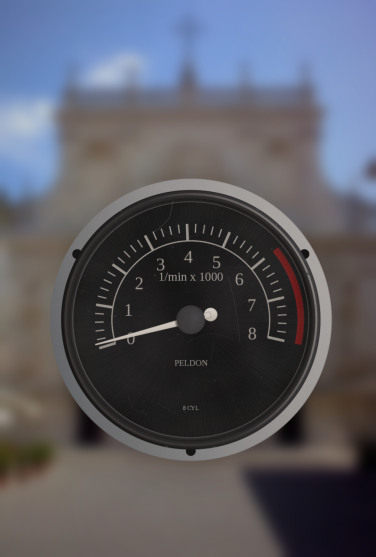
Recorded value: {"value": 100, "unit": "rpm"}
